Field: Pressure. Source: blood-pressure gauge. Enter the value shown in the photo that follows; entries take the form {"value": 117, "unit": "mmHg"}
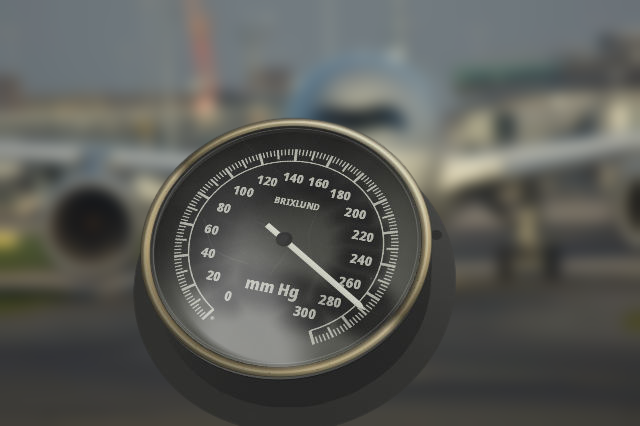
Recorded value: {"value": 270, "unit": "mmHg"}
